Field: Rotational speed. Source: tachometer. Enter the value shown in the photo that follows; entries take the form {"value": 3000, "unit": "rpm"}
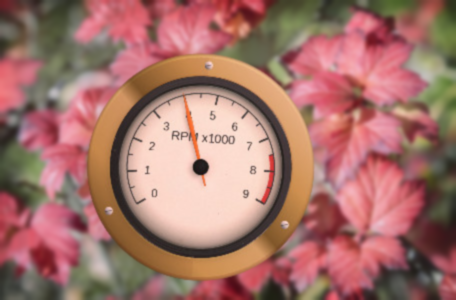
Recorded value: {"value": 4000, "unit": "rpm"}
